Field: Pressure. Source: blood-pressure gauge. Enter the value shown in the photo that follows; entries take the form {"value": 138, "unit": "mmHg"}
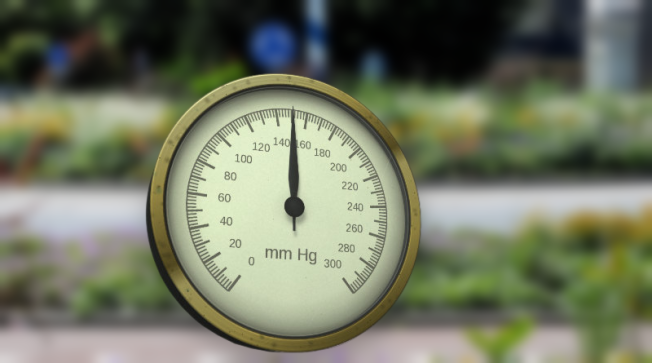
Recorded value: {"value": 150, "unit": "mmHg"}
